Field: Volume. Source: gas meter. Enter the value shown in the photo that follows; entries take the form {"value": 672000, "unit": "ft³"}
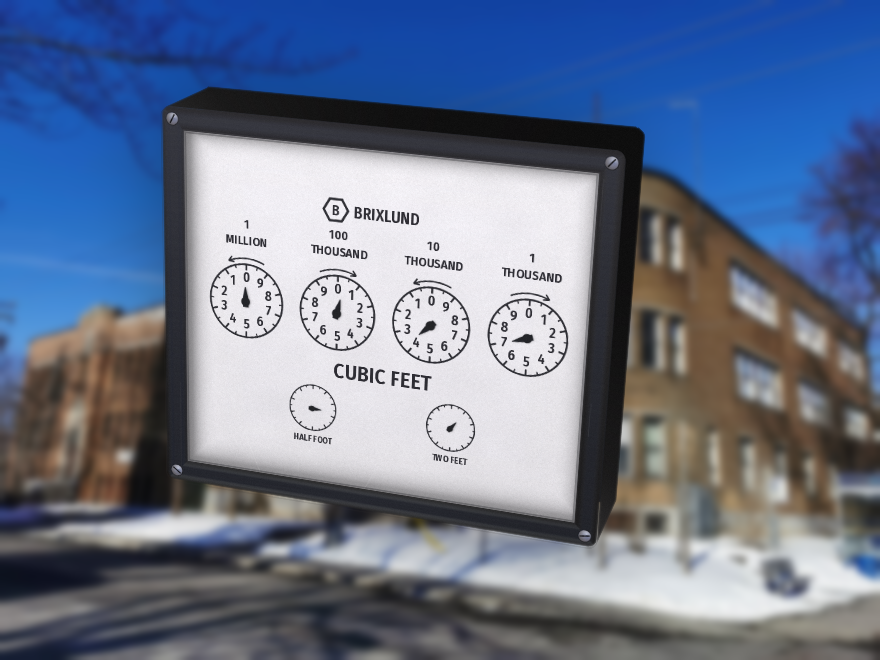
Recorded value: {"value": 3700, "unit": "ft³"}
